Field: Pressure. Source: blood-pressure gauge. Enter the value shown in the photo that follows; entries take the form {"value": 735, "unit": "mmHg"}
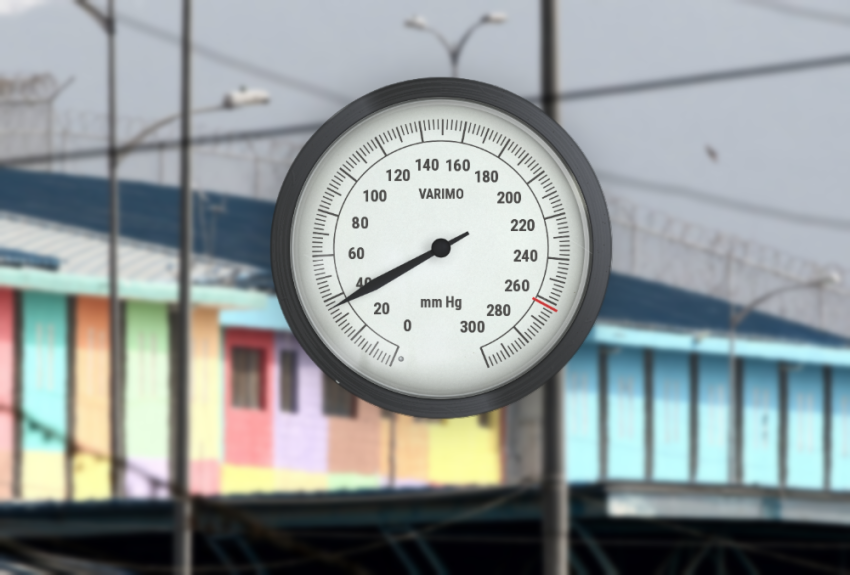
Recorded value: {"value": 36, "unit": "mmHg"}
